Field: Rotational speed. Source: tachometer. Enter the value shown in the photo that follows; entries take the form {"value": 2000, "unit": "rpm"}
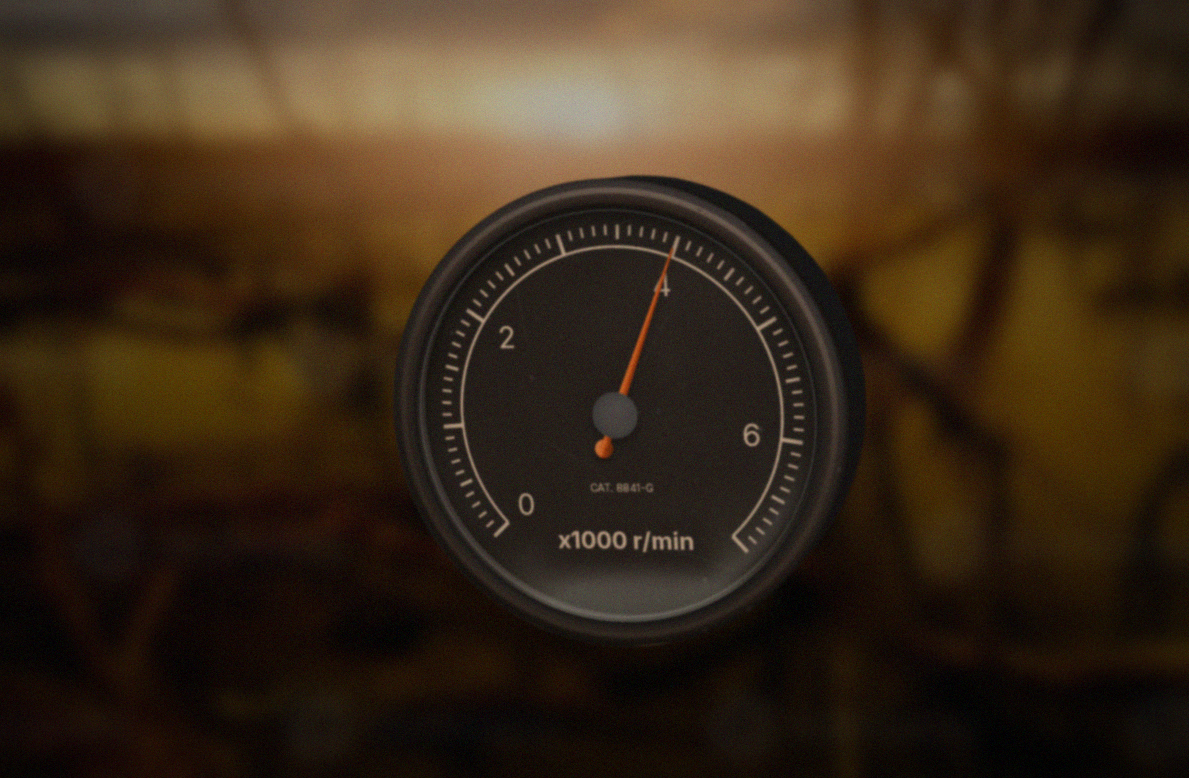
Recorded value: {"value": 4000, "unit": "rpm"}
